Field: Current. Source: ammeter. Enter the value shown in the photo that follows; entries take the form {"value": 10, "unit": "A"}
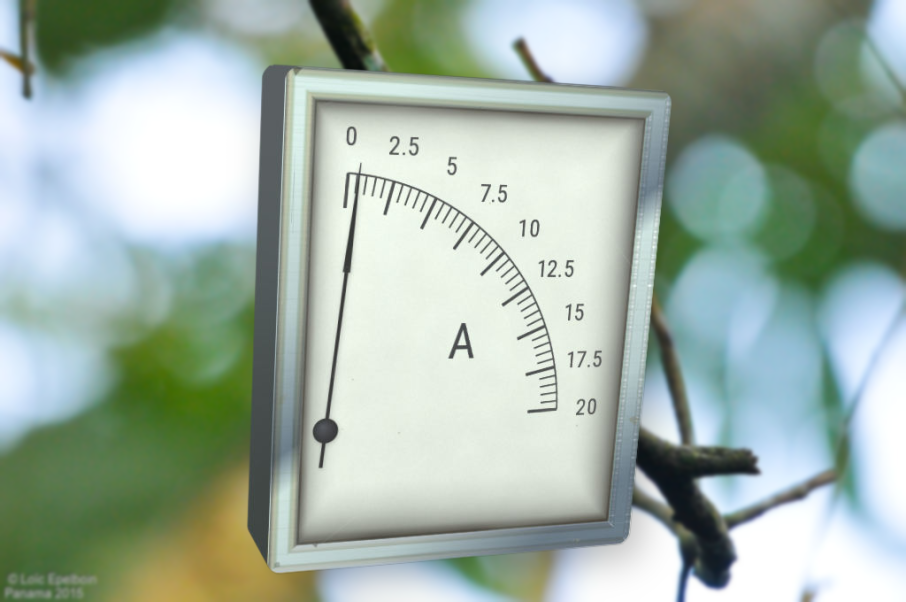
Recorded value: {"value": 0.5, "unit": "A"}
